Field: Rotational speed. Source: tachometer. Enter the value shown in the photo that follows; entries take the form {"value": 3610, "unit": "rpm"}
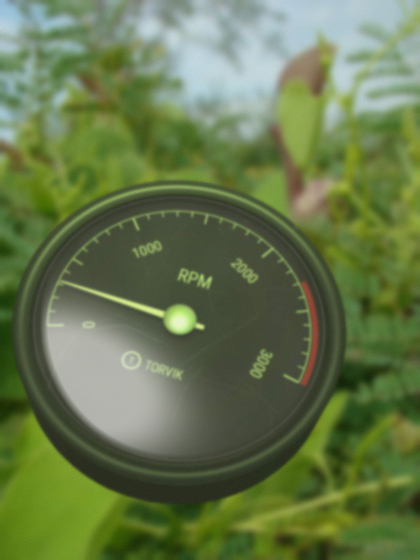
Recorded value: {"value": 300, "unit": "rpm"}
